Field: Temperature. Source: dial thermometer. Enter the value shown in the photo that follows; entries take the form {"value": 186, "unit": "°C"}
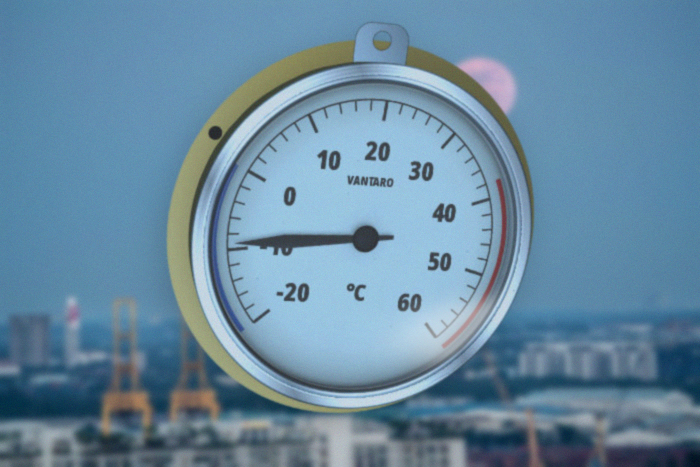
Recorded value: {"value": -9, "unit": "°C"}
